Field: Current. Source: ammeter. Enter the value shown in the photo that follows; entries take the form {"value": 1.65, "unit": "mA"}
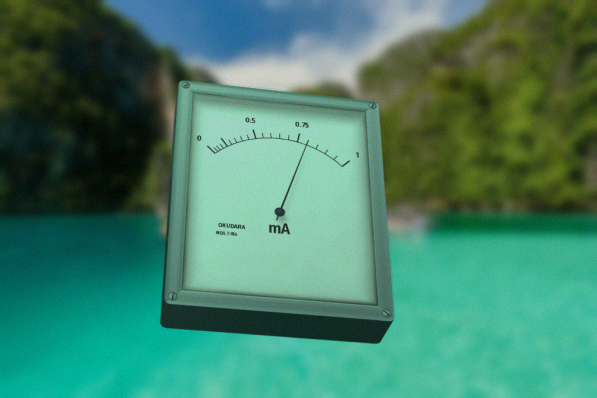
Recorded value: {"value": 0.8, "unit": "mA"}
